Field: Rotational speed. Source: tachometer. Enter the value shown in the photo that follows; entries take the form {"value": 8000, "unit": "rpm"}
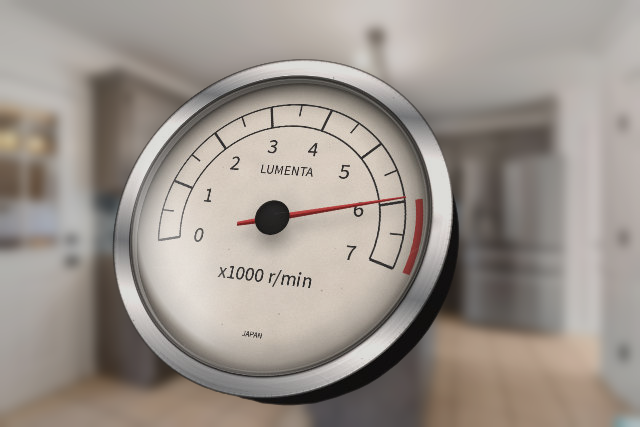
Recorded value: {"value": 6000, "unit": "rpm"}
